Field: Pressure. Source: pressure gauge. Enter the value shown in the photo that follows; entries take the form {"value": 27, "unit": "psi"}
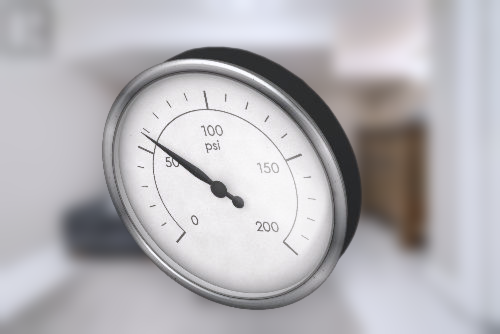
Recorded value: {"value": 60, "unit": "psi"}
